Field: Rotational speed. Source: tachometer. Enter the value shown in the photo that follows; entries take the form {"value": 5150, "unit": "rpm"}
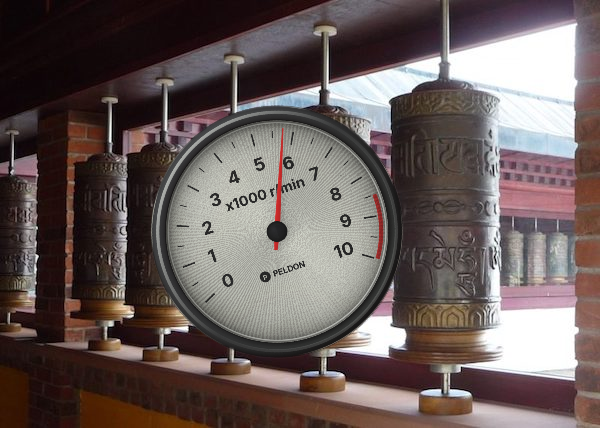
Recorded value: {"value": 5750, "unit": "rpm"}
